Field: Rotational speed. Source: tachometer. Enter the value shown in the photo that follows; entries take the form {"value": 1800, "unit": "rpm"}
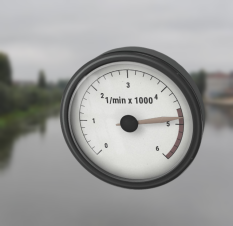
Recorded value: {"value": 4800, "unit": "rpm"}
